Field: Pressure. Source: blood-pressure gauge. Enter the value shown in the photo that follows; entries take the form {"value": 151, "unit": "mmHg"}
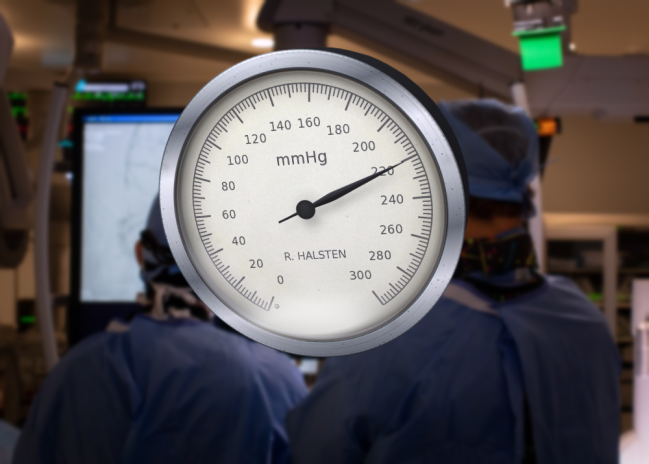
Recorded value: {"value": 220, "unit": "mmHg"}
